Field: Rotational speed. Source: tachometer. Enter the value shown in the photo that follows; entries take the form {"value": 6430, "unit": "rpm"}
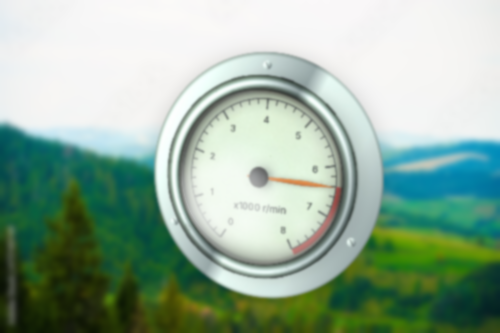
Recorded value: {"value": 6400, "unit": "rpm"}
